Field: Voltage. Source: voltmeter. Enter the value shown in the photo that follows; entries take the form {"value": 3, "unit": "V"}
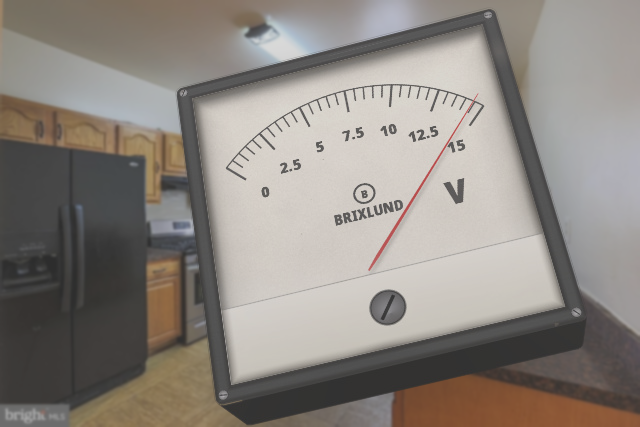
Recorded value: {"value": 14.5, "unit": "V"}
